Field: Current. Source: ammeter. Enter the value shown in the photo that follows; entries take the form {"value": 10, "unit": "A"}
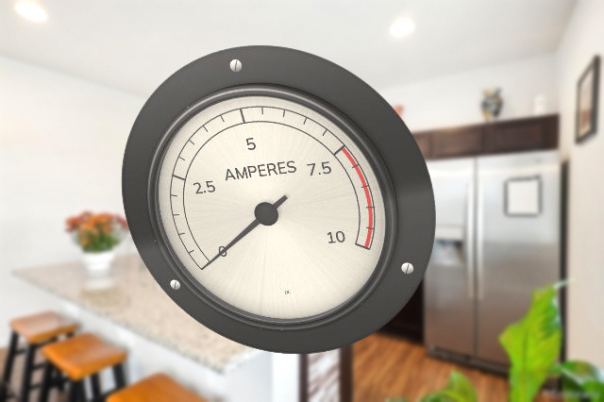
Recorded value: {"value": 0, "unit": "A"}
